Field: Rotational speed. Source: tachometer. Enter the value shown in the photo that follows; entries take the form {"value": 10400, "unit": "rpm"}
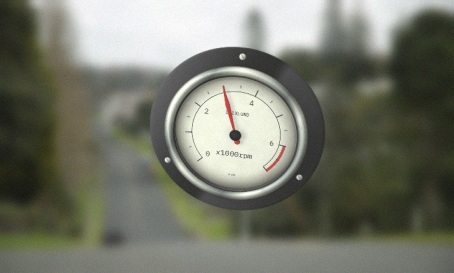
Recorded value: {"value": 3000, "unit": "rpm"}
